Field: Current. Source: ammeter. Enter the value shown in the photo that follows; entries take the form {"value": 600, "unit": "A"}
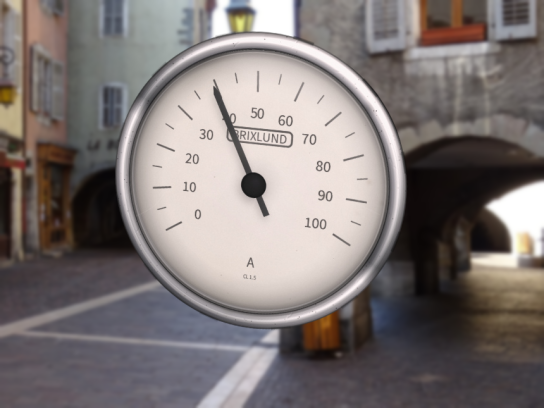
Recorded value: {"value": 40, "unit": "A"}
